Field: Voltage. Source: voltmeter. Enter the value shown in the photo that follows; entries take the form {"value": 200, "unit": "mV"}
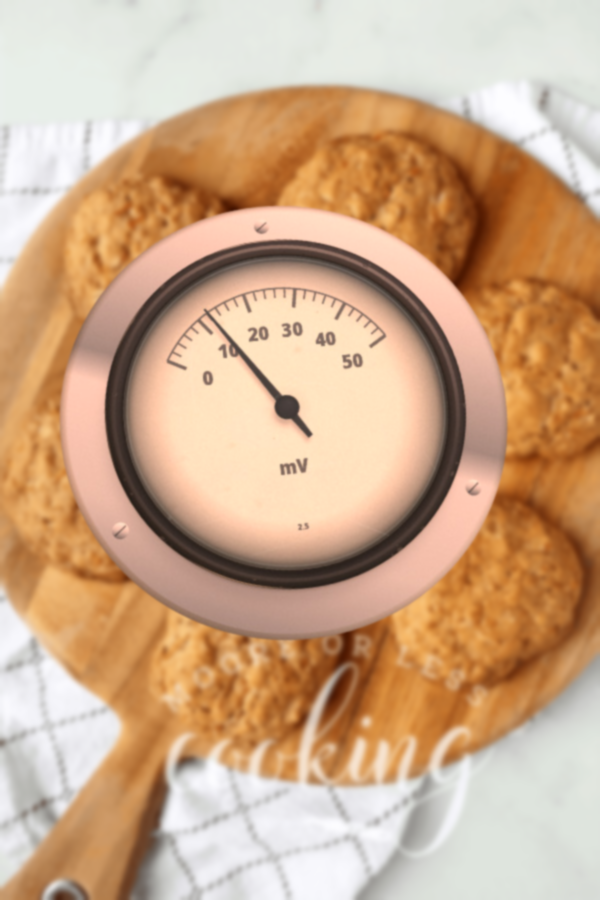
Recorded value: {"value": 12, "unit": "mV"}
